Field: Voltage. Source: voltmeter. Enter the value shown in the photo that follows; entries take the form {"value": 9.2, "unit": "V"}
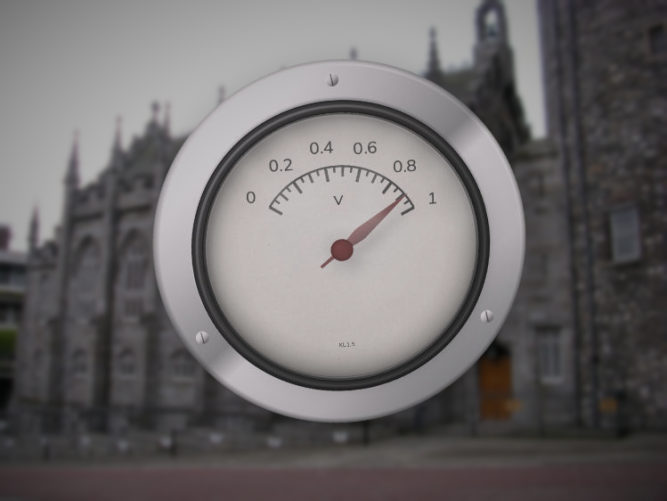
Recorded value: {"value": 0.9, "unit": "V"}
